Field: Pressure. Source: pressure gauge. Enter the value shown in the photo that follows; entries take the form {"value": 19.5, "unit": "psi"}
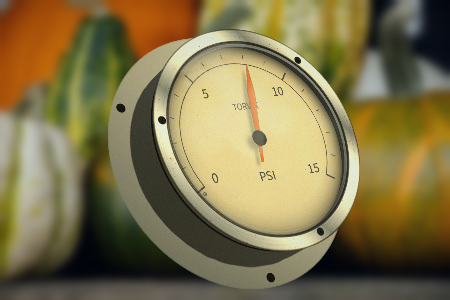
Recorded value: {"value": 8, "unit": "psi"}
